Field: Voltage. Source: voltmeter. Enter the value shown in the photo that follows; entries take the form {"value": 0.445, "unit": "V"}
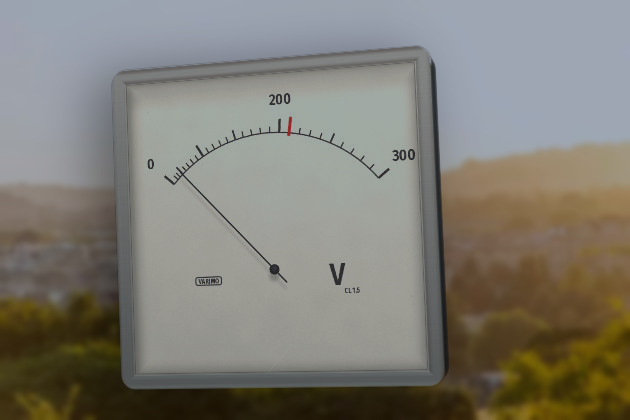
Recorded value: {"value": 50, "unit": "V"}
